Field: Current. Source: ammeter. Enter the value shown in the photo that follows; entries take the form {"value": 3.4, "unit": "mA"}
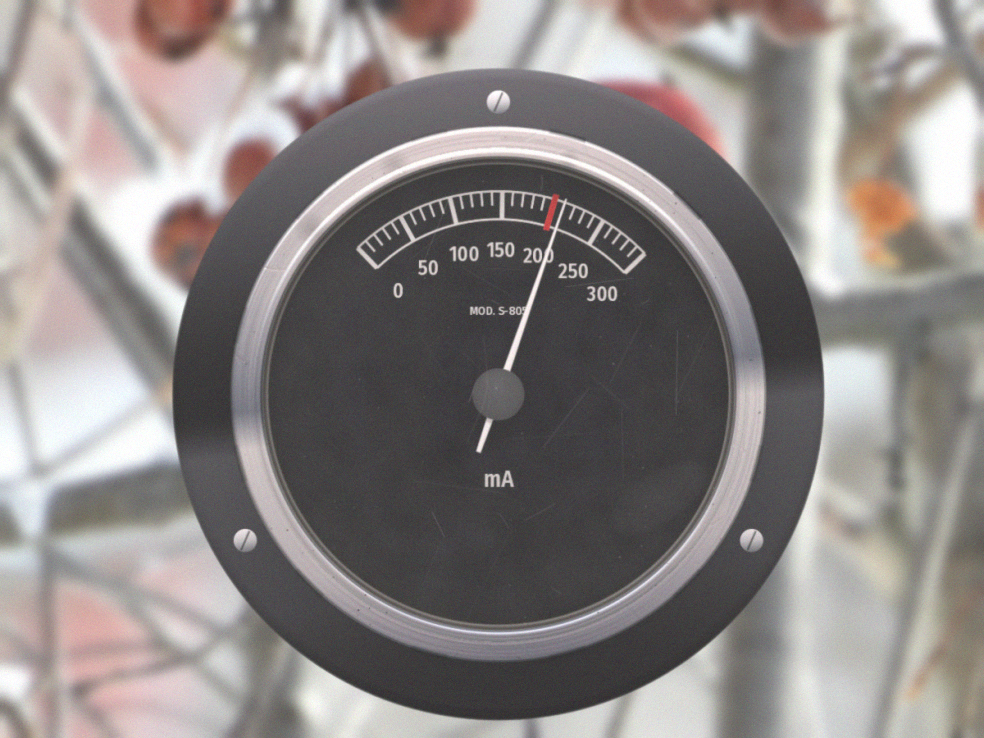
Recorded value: {"value": 210, "unit": "mA"}
